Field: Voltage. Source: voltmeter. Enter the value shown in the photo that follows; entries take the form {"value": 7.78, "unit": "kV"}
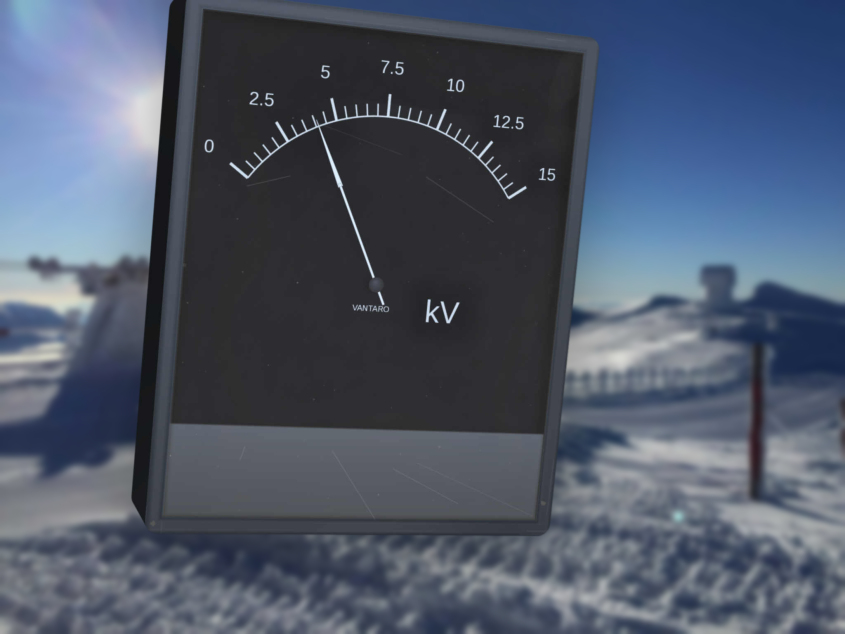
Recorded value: {"value": 4, "unit": "kV"}
